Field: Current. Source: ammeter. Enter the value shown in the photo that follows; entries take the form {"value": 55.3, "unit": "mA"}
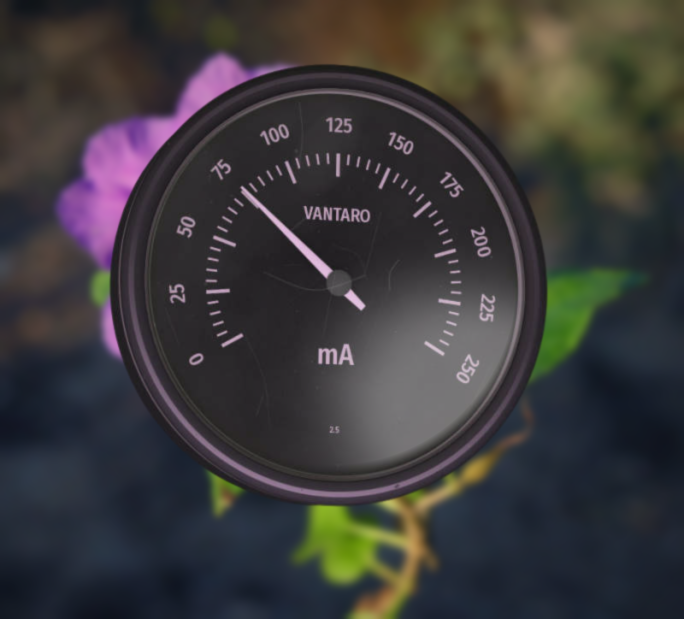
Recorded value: {"value": 75, "unit": "mA"}
